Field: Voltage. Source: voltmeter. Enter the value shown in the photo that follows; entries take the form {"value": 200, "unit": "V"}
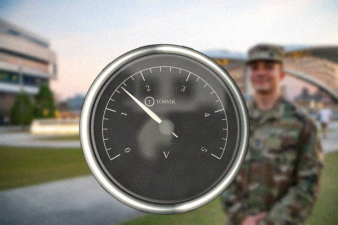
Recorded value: {"value": 1.5, "unit": "V"}
